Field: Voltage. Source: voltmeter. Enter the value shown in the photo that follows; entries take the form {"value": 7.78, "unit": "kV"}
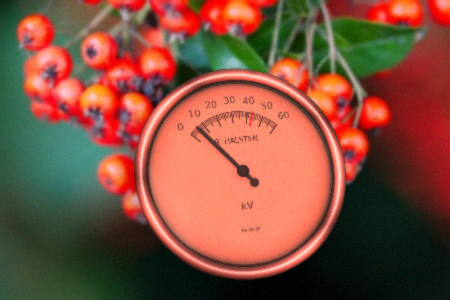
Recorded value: {"value": 5, "unit": "kV"}
